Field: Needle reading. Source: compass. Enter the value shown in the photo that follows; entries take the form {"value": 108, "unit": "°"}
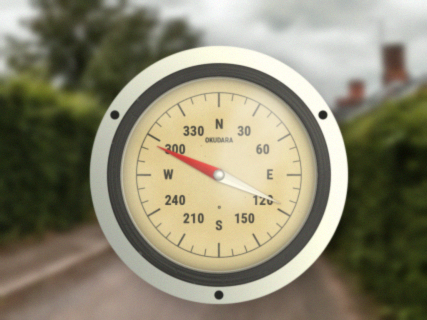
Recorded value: {"value": 295, "unit": "°"}
